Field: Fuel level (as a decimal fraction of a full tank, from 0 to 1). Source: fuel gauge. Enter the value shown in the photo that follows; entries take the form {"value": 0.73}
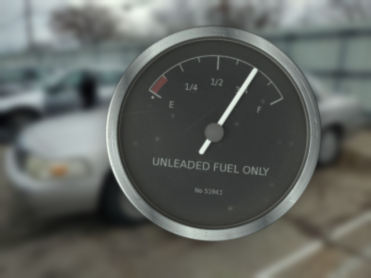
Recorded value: {"value": 0.75}
